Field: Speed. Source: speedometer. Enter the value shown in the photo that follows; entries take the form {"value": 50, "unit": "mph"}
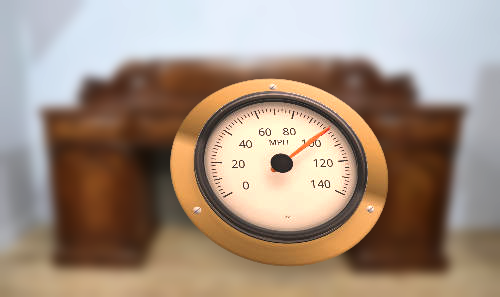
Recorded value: {"value": 100, "unit": "mph"}
